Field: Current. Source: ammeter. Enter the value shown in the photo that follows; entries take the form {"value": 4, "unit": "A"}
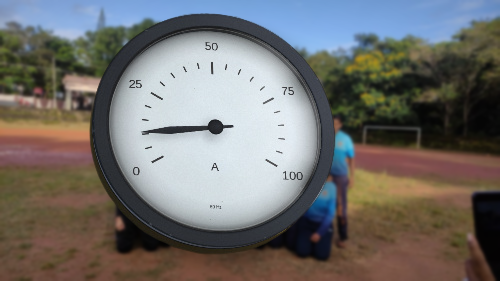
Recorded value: {"value": 10, "unit": "A"}
